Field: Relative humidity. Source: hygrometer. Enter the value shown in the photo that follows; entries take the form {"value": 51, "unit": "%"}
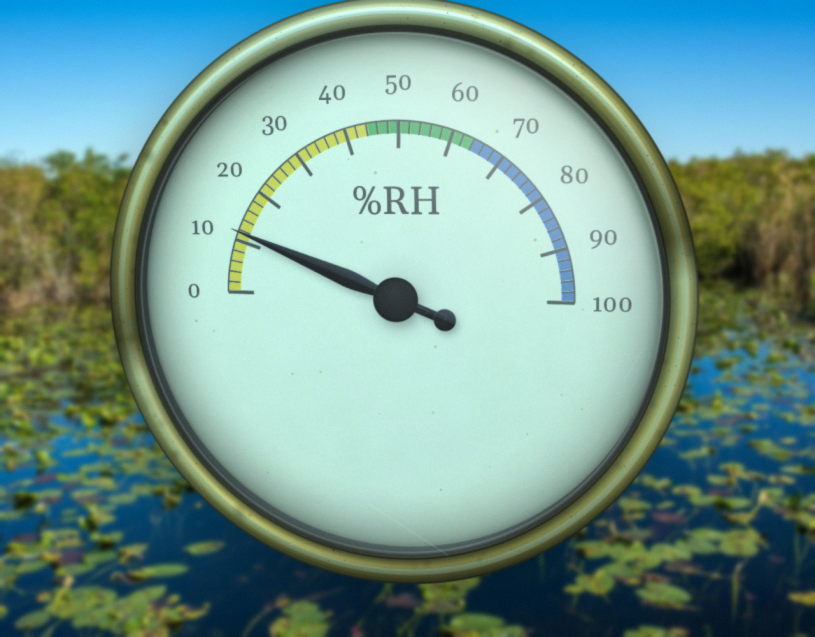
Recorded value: {"value": 12, "unit": "%"}
